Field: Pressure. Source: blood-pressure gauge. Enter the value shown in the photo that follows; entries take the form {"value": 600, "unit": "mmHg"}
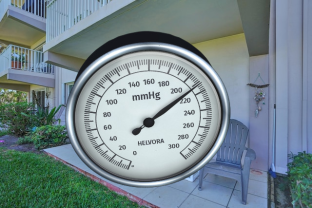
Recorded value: {"value": 210, "unit": "mmHg"}
